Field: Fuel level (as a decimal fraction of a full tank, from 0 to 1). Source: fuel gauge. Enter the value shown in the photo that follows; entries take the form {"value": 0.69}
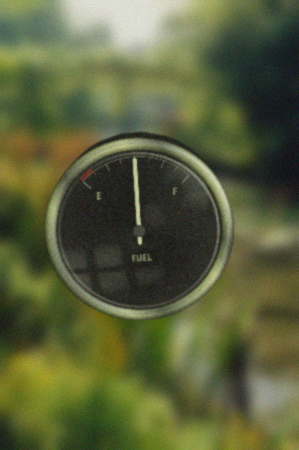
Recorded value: {"value": 0.5}
